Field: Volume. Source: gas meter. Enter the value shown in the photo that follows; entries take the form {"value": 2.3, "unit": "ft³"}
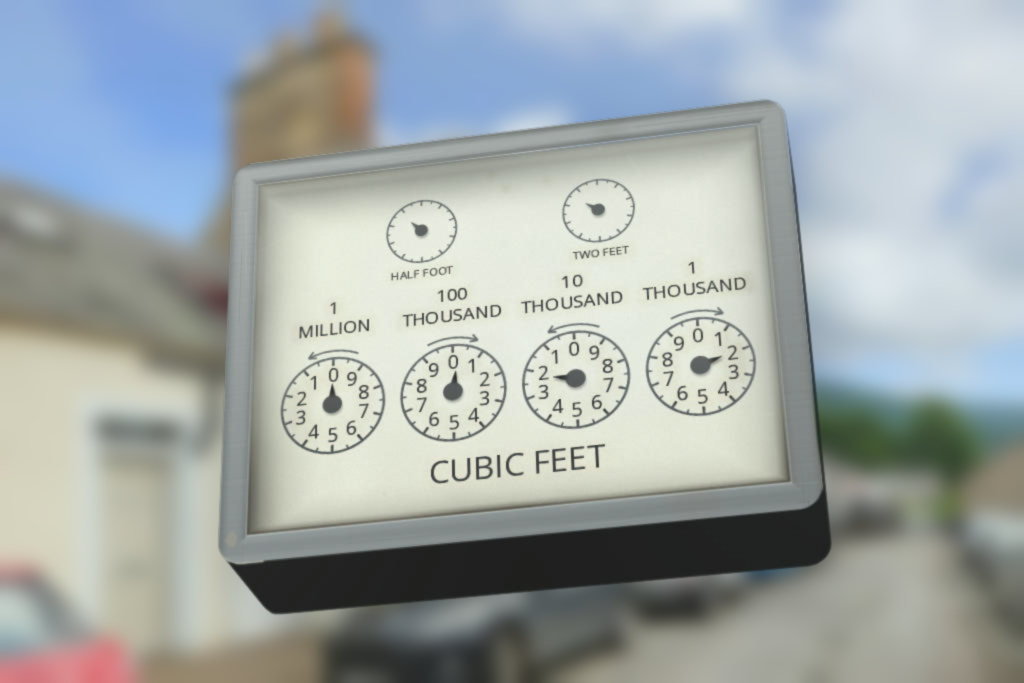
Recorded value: {"value": 2200, "unit": "ft³"}
